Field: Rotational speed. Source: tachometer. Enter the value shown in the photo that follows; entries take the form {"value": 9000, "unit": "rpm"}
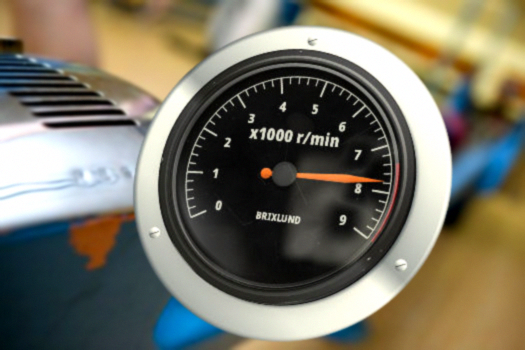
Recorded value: {"value": 7800, "unit": "rpm"}
